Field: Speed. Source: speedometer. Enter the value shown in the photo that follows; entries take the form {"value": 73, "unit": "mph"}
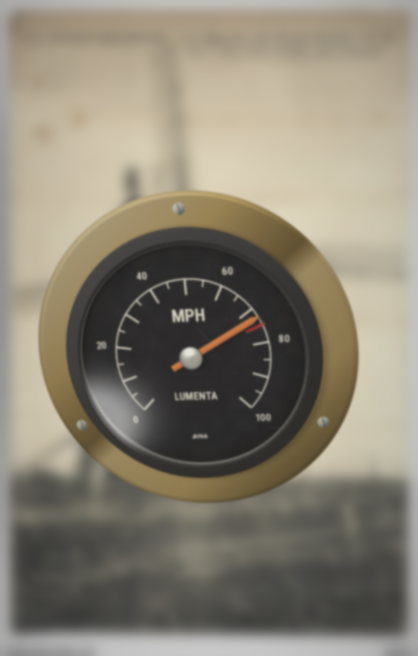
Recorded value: {"value": 72.5, "unit": "mph"}
